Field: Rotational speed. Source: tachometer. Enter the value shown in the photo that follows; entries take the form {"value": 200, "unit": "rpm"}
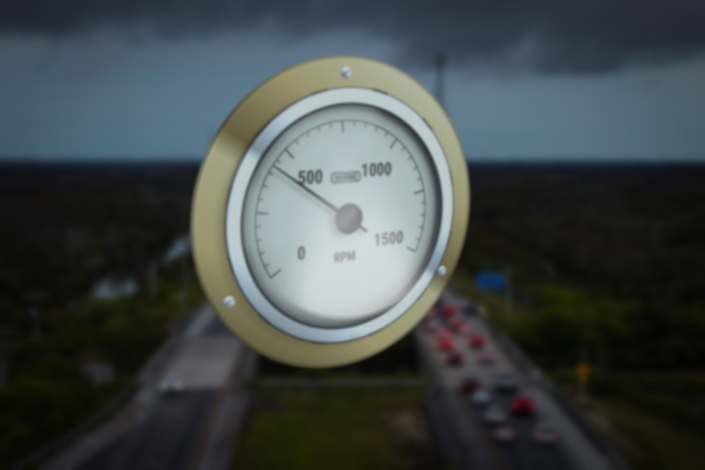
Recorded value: {"value": 425, "unit": "rpm"}
